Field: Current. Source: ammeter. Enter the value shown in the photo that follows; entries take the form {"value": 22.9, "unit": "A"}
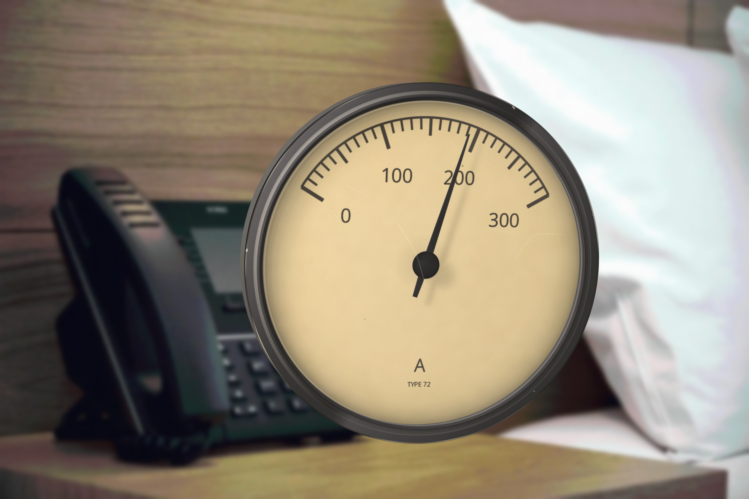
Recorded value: {"value": 190, "unit": "A"}
